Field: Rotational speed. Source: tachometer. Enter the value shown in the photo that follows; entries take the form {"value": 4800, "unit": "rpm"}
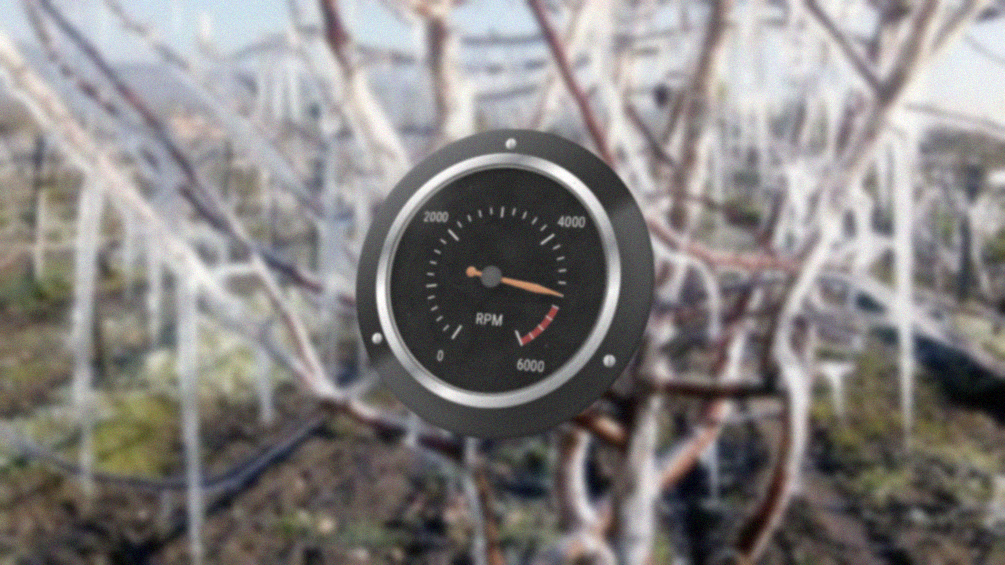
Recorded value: {"value": 5000, "unit": "rpm"}
